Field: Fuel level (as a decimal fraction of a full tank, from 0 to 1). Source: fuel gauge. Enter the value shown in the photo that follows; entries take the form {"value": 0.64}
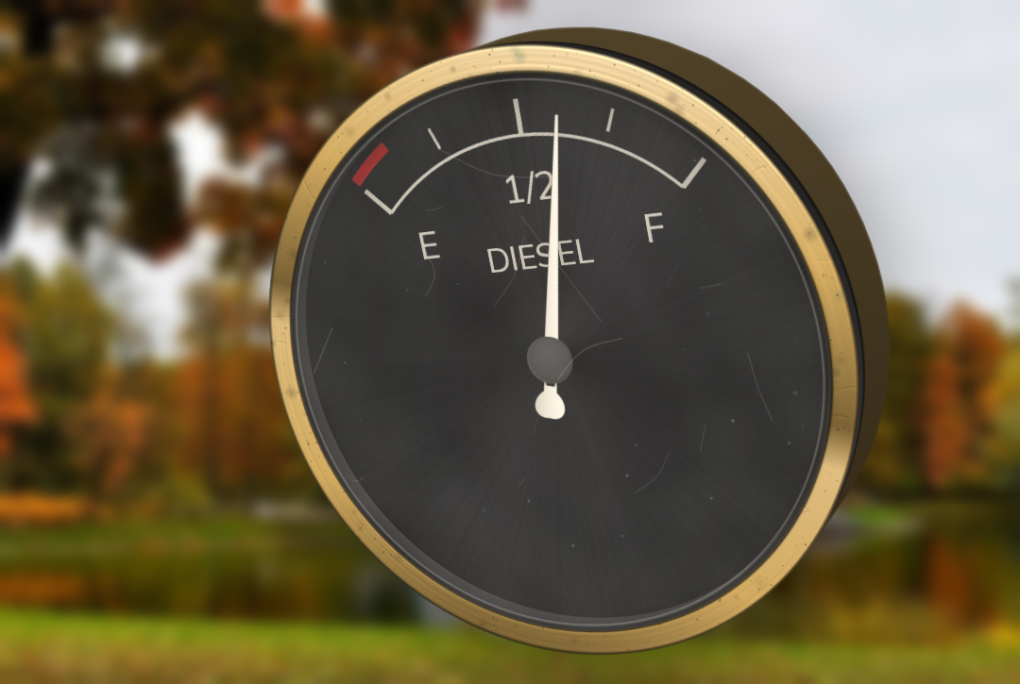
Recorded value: {"value": 0.625}
